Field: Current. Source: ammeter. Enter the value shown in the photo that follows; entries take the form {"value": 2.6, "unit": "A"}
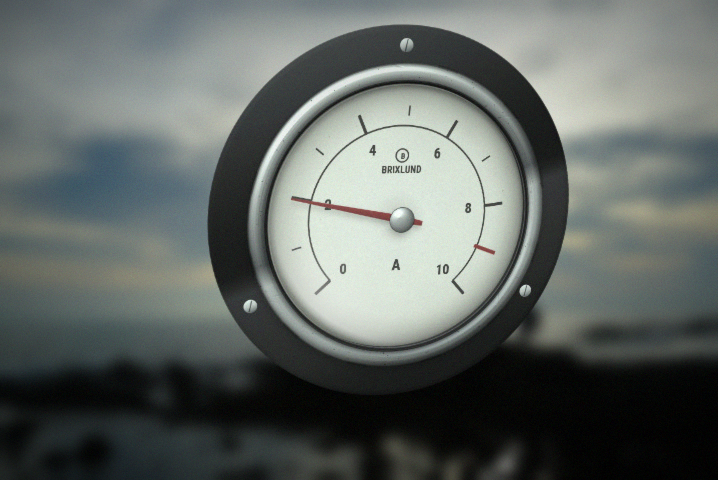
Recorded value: {"value": 2, "unit": "A"}
